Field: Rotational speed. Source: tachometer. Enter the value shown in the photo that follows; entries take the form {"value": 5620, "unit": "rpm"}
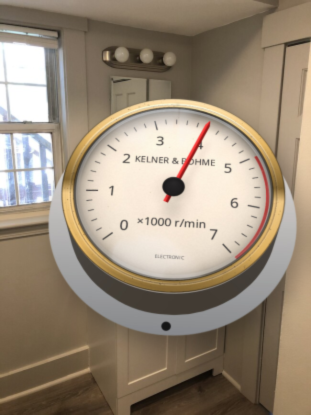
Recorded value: {"value": 4000, "unit": "rpm"}
